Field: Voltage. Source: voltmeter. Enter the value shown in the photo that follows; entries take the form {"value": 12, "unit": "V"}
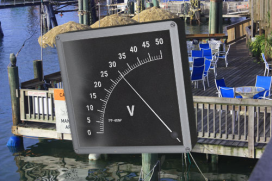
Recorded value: {"value": 30, "unit": "V"}
